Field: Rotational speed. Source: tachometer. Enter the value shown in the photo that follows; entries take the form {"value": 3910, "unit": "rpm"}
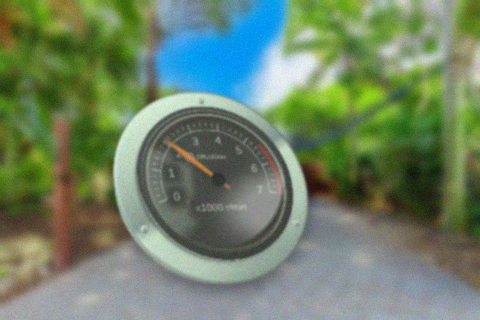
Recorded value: {"value": 2000, "unit": "rpm"}
